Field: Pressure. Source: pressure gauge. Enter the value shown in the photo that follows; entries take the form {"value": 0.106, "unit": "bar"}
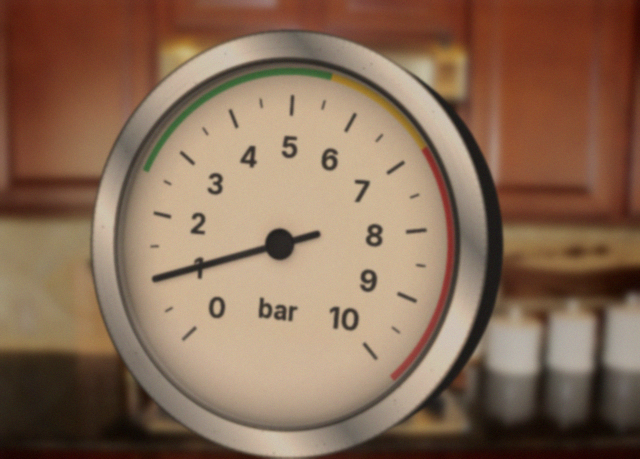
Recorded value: {"value": 1, "unit": "bar"}
